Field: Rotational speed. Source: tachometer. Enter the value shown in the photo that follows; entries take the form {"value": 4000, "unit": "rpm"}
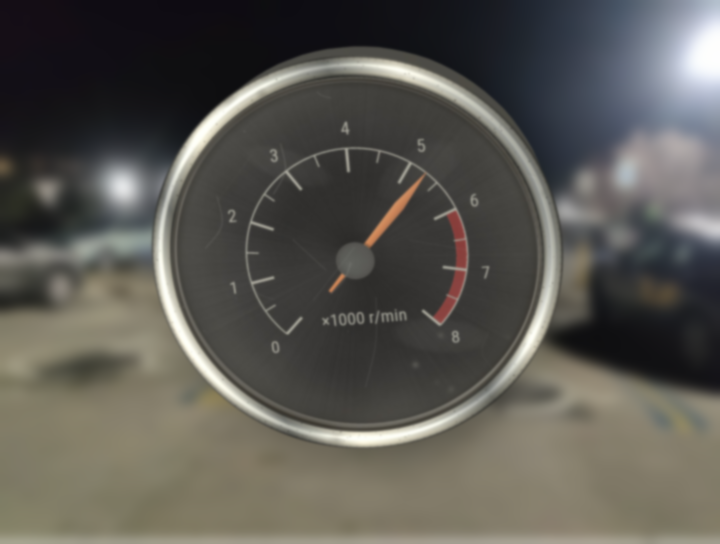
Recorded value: {"value": 5250, "unit": "rpm"}
